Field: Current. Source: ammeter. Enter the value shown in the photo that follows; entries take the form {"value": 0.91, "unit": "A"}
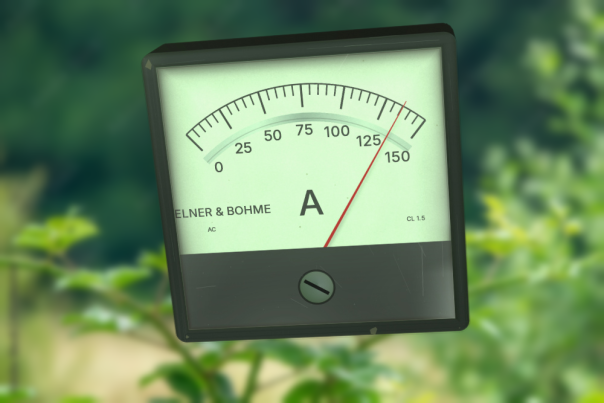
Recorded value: {"value": 135, "unit": "A"}
